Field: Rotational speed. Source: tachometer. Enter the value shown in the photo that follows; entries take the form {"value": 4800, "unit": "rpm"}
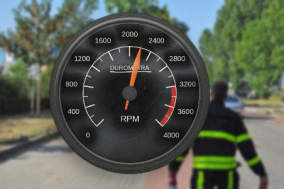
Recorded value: {"value": 2200, "unit": "rpm"}
